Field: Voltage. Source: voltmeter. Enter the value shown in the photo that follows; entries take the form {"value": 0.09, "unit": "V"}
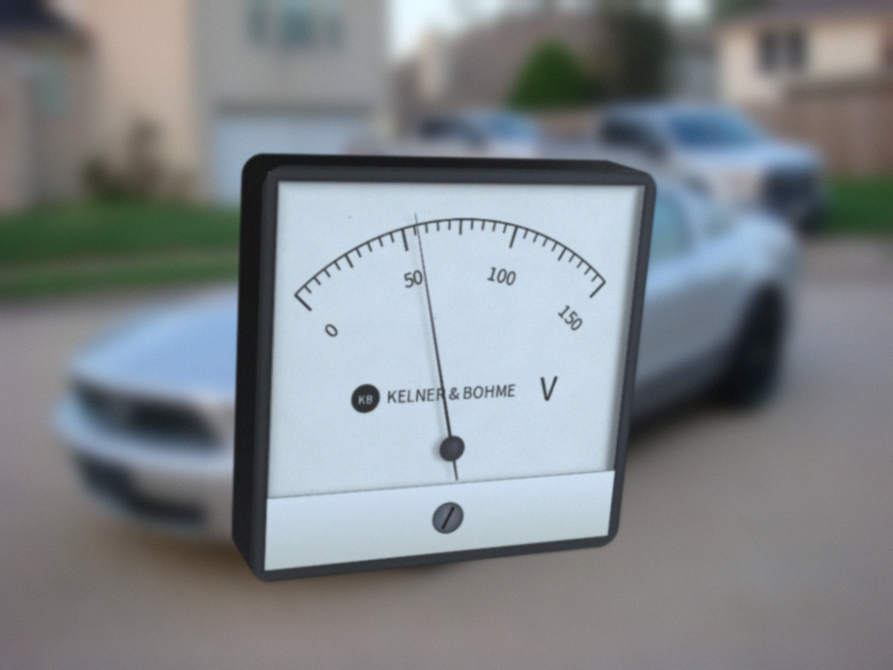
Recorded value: {"value": 55, "unit": "V"}
